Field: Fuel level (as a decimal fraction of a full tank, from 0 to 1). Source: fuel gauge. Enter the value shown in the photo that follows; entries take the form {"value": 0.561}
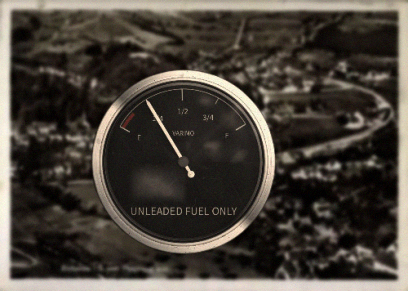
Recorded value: {"value": 0.25}
